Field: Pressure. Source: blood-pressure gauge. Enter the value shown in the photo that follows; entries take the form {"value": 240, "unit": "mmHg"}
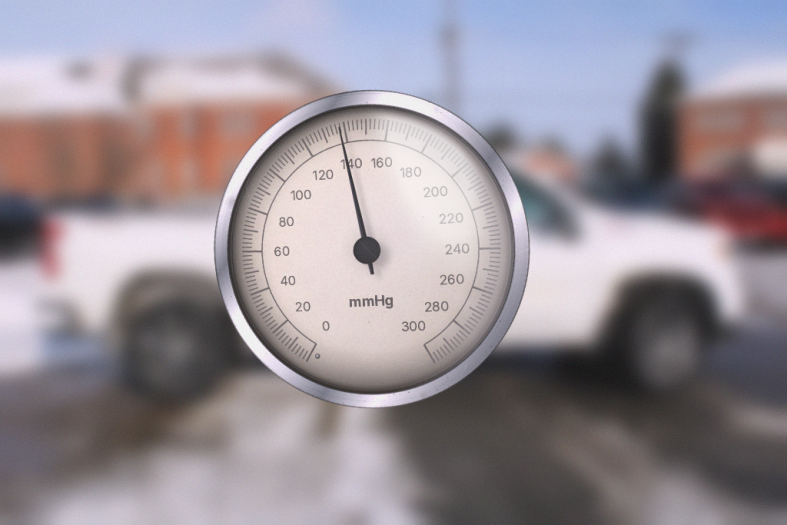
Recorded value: {"value": 138, "unit": "mmHg"}
